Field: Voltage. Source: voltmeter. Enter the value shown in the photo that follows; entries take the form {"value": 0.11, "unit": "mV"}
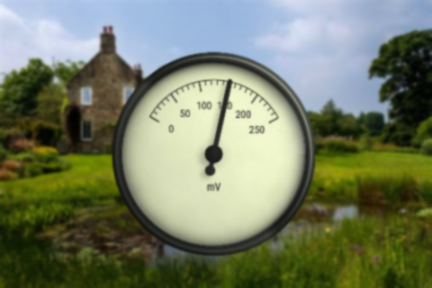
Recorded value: {"value": 150, "unit": "mV"}
